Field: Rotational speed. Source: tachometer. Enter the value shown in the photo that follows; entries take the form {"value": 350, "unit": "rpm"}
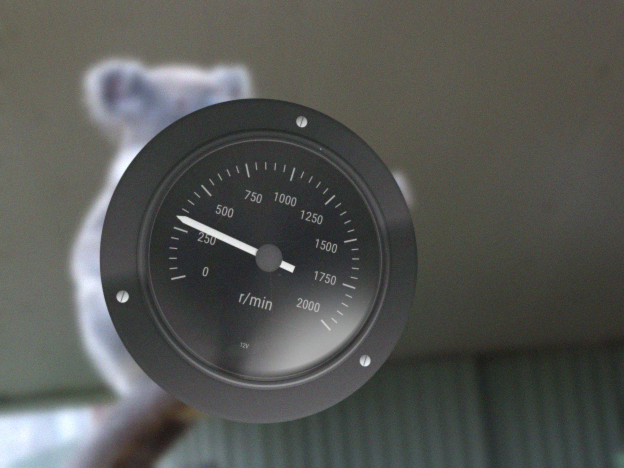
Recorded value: {"value": 300, "unit": "rpm"}
